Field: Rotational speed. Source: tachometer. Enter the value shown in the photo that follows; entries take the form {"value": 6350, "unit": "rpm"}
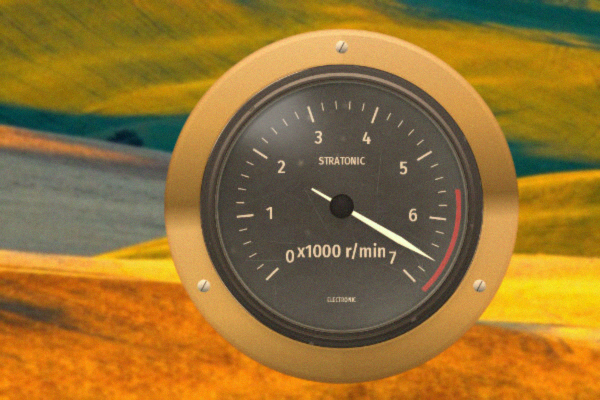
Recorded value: {"value": 6600, "unit": "rpm"}
